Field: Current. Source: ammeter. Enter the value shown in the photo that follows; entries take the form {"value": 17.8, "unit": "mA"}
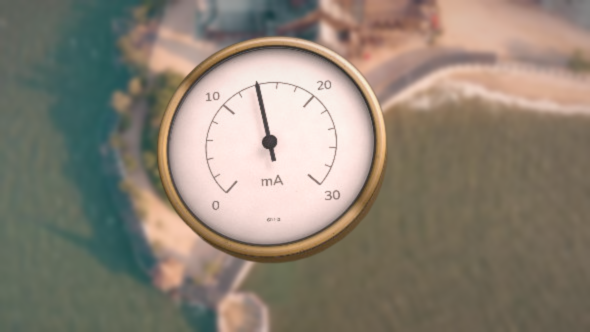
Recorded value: {"value": 14, "unit": "mA"}
